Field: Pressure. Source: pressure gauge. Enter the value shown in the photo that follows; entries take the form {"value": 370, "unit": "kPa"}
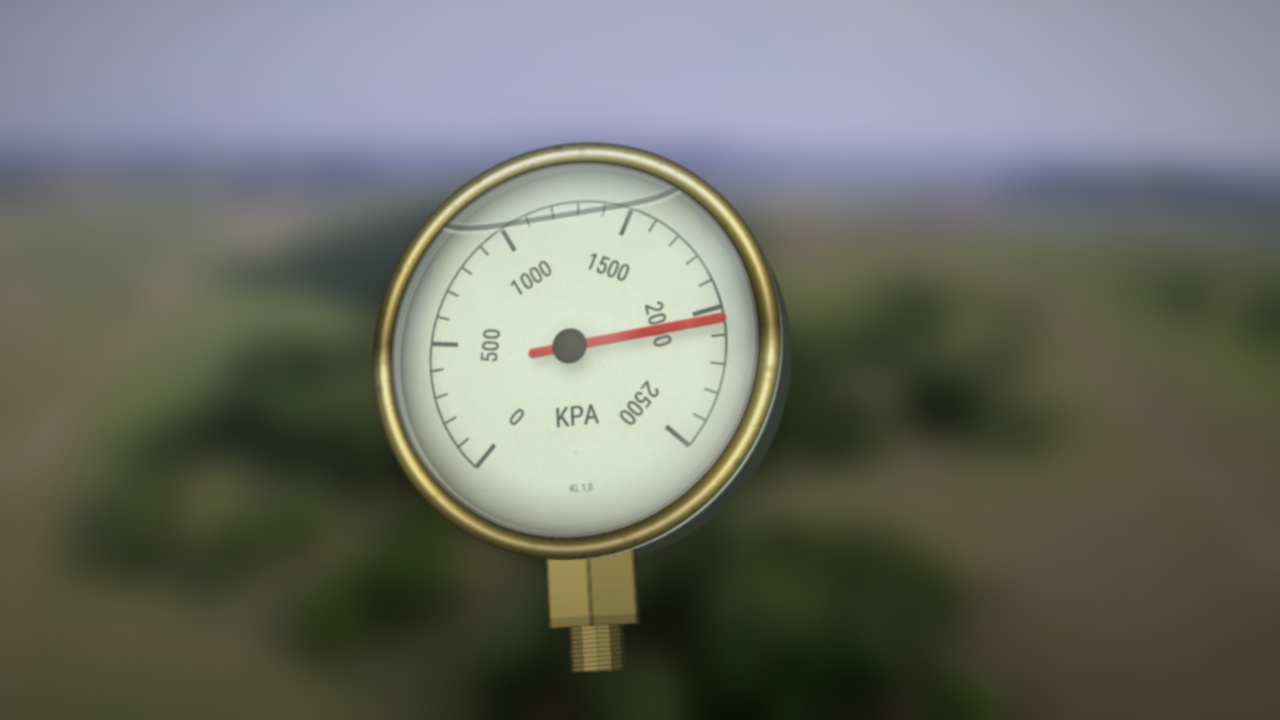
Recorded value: {"value": 2050, "unit": "kPa"}
